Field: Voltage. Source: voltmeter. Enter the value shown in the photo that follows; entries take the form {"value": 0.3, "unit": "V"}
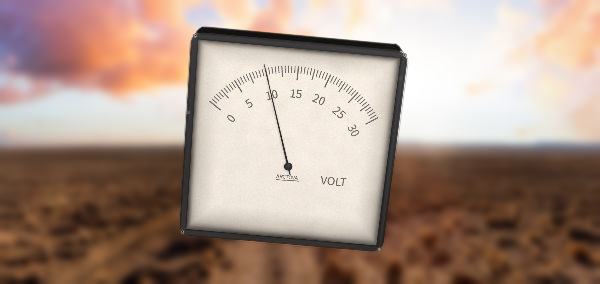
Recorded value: {"value": 10, "unit": "V"}
